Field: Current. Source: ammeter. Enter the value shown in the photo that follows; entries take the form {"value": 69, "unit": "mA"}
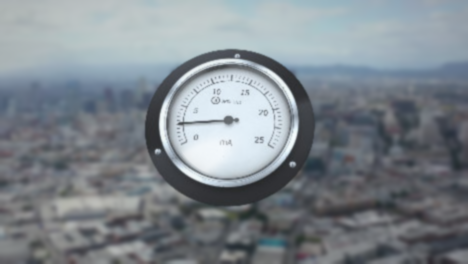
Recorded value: {"value": 2.5, "unit": "mA"}
